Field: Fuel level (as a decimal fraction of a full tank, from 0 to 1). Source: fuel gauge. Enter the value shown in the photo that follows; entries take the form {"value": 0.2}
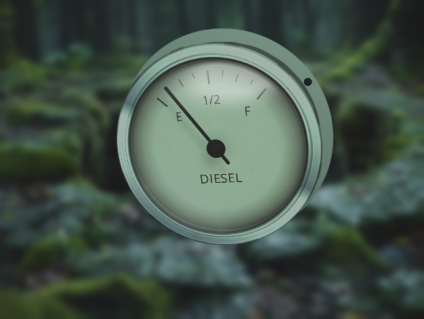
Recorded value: {"value": 0.125}
